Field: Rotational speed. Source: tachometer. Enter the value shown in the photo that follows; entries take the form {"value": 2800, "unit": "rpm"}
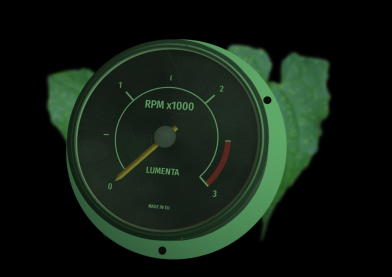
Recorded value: {"value": 0, "unit": "rpm"}
